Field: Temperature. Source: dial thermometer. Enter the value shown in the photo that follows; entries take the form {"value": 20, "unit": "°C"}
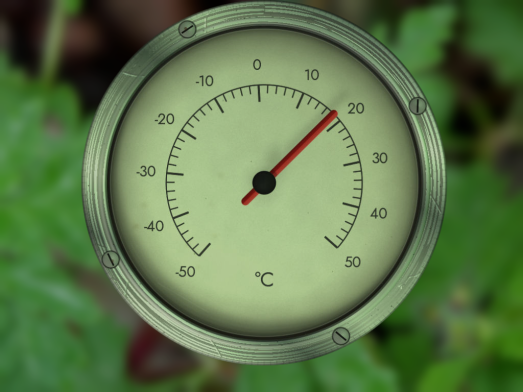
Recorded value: {"value": 18, "unit": "°C"}
